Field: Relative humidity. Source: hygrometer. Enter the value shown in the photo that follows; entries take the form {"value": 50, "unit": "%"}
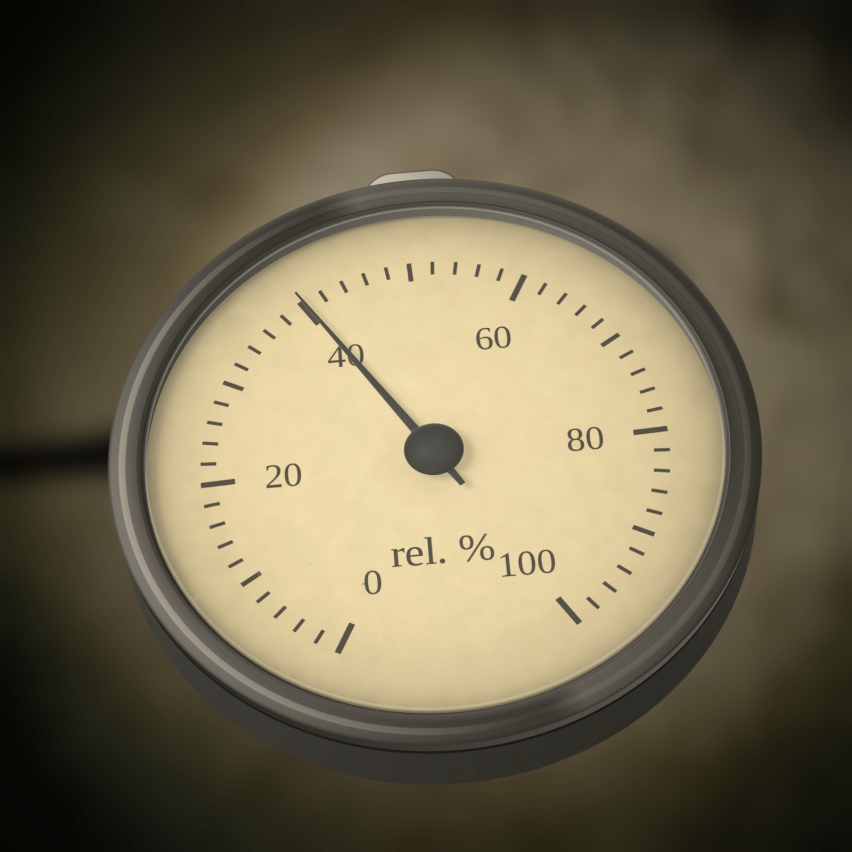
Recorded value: {"value": 40, "unit": "%"}
